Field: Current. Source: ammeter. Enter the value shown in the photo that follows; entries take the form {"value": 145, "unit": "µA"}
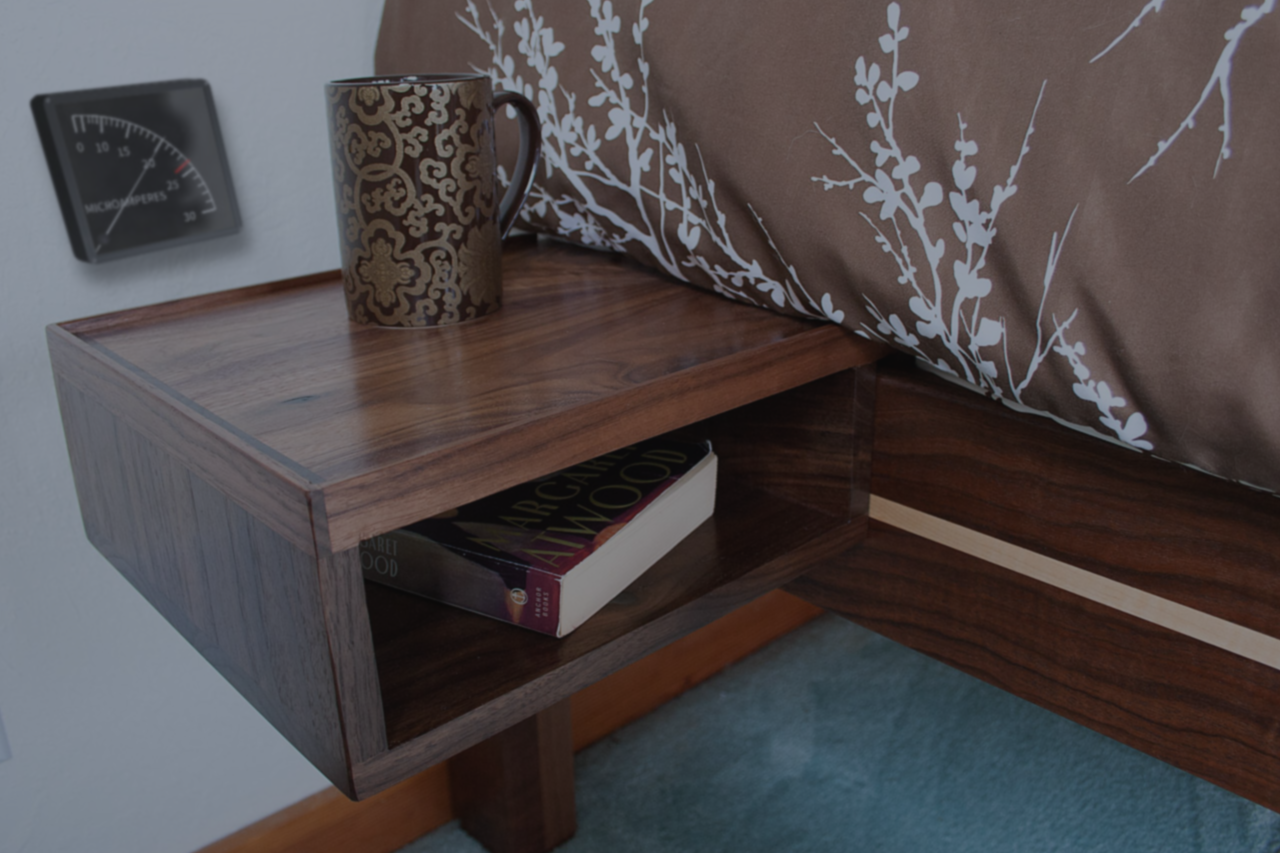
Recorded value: {"value": 20, "unit": "µA"}
